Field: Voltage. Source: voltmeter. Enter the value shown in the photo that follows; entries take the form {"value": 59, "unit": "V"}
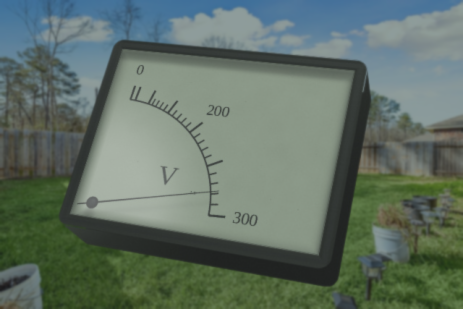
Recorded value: {"value": 280, "unit": "V"}
